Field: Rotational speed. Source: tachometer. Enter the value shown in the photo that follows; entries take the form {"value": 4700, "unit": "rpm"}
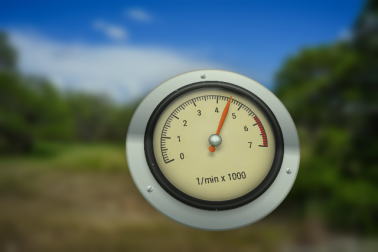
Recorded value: {"value": 4500, "unit": "rpm"}
